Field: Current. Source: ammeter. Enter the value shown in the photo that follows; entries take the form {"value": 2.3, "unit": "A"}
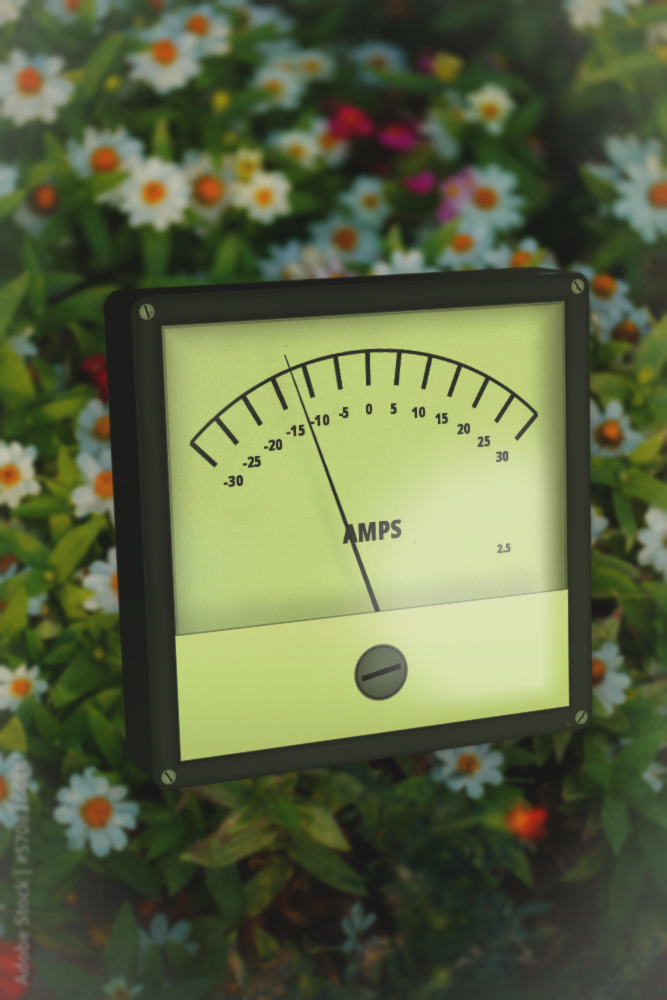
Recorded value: {"value": -12.5, "unit": "A"}
